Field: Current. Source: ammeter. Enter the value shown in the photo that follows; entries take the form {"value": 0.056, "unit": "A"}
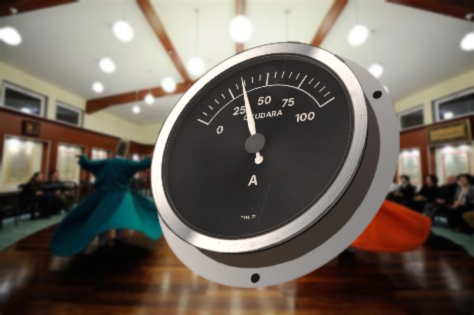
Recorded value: {"value": 35, "unit": "A"}
